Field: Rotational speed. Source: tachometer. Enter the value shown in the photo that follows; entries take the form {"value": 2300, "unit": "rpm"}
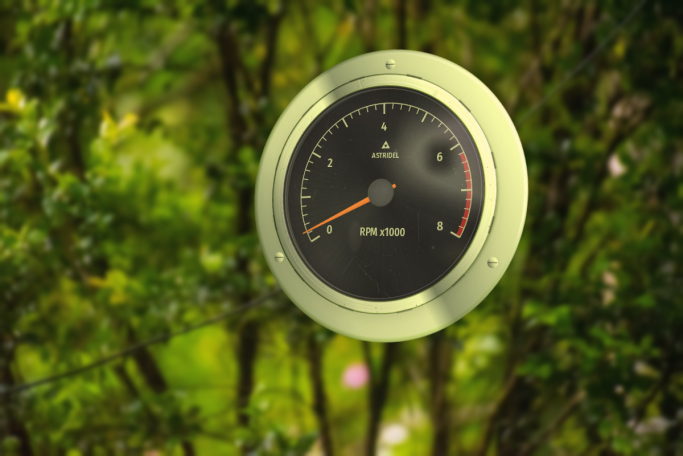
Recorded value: {"value": 200, "unit": "rpm"}
